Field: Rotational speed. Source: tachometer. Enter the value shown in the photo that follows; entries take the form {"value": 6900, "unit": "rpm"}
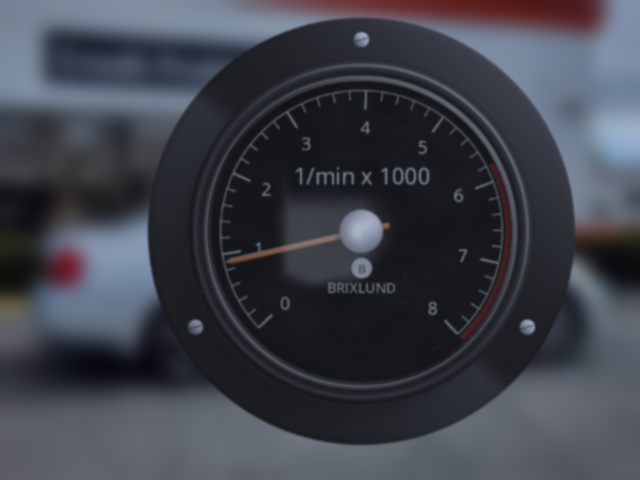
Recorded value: {"value": 900, "unit": "rpm"}
